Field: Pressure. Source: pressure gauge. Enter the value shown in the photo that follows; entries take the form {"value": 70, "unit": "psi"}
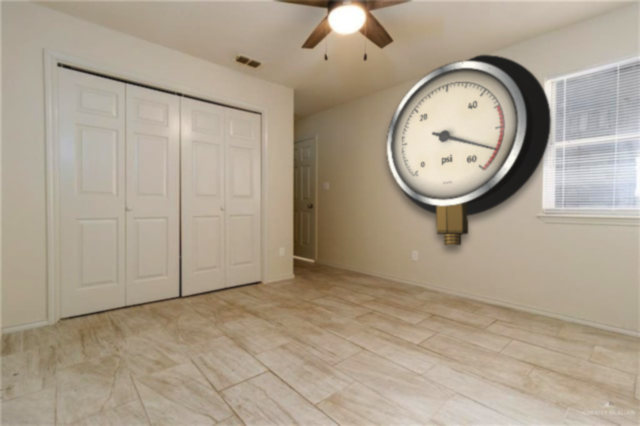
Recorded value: {"value": 55, "unit": "psi"}
